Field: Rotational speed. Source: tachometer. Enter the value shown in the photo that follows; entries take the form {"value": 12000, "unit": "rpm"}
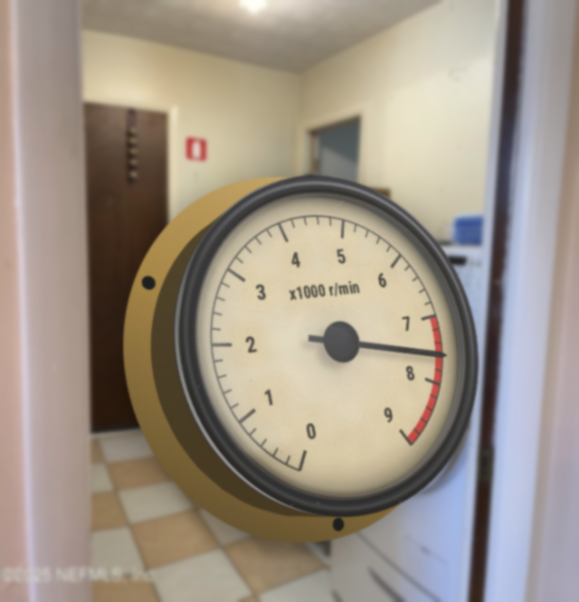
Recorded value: {"value": 7600, "unit": "rpm"}
